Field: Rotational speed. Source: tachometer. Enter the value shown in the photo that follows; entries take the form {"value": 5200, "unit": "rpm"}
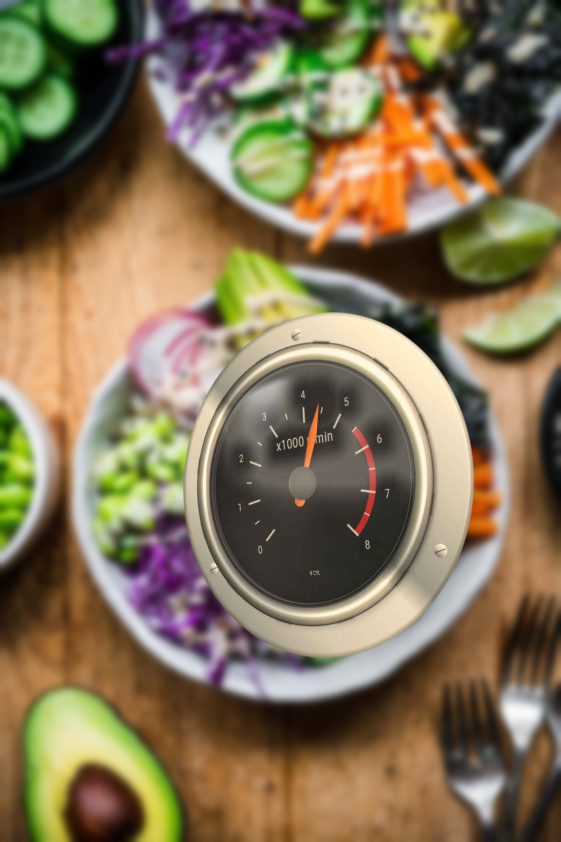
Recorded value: {"value": 4500, "unit": "rpm"}
